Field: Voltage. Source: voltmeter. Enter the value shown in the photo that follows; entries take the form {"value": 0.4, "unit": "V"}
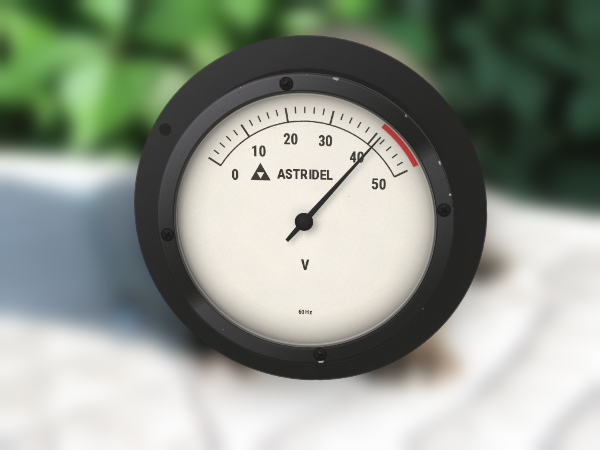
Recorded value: {"value": 41, "unit": "V"}
